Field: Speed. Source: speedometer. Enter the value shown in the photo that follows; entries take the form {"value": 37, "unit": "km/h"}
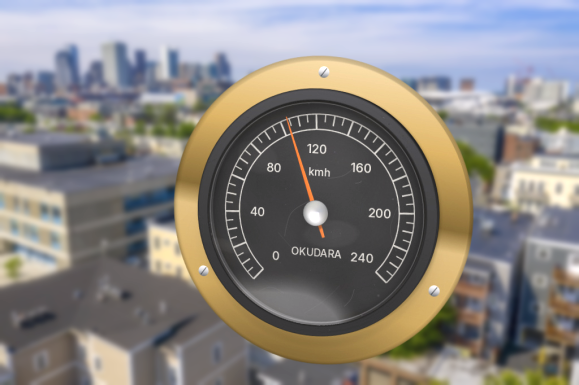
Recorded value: {"value": 105, "unit": "km/h"}
